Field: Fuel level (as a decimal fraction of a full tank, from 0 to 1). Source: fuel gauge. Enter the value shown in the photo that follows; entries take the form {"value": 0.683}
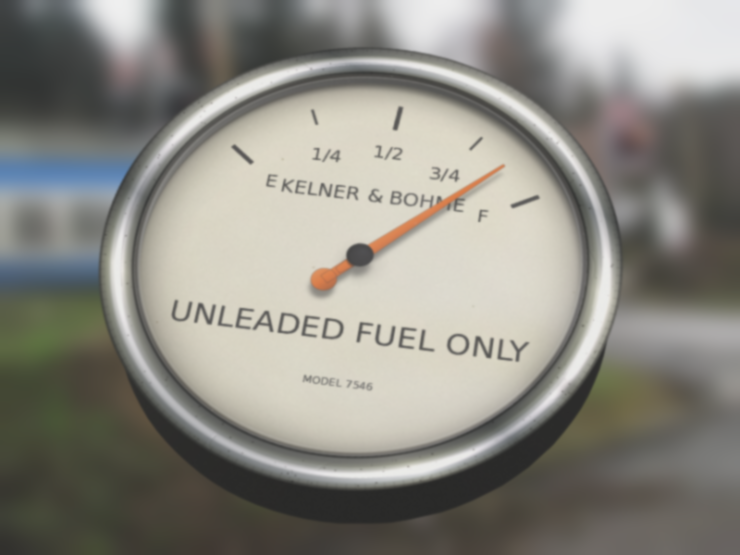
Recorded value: {"value": 0.875}
